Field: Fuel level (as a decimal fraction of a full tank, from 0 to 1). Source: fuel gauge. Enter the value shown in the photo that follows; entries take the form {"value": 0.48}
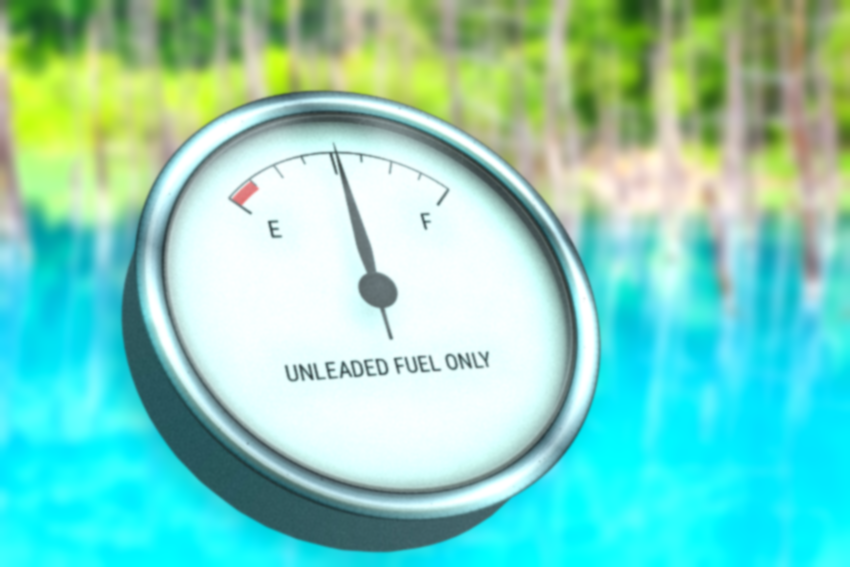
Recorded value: {"value": 0.5}
